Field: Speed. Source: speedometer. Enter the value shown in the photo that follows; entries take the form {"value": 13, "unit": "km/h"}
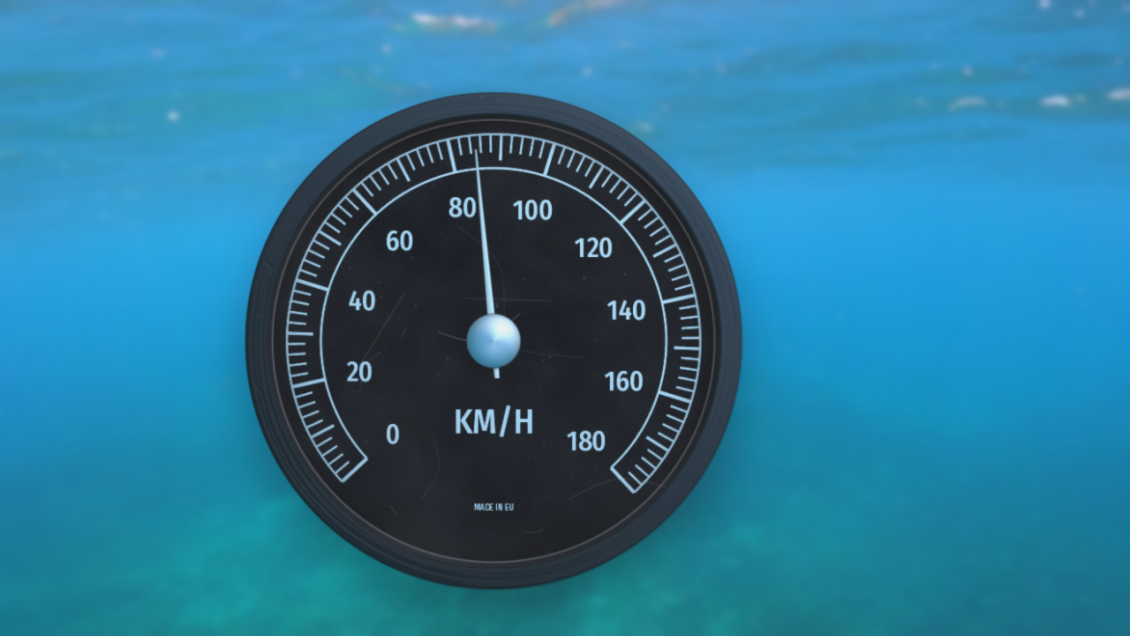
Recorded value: {"value": 85, "unit": "km/h"}
